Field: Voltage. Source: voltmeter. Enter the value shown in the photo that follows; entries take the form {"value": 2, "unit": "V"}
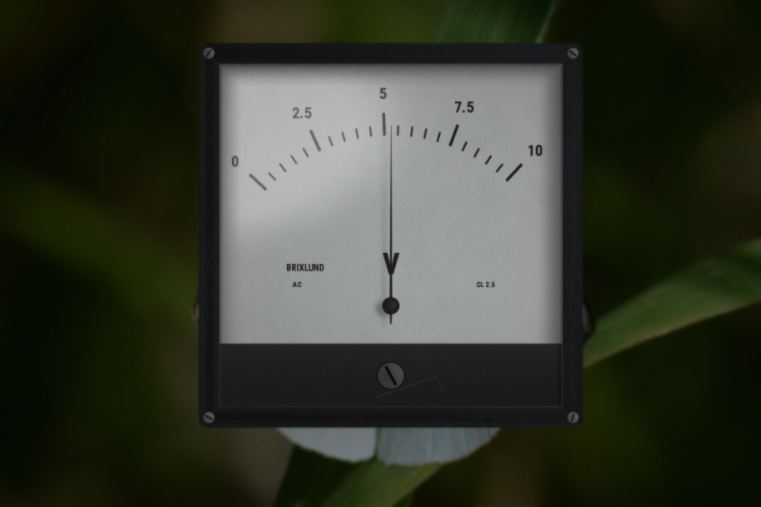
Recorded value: {"value": 5.25, "unit": "V"}
